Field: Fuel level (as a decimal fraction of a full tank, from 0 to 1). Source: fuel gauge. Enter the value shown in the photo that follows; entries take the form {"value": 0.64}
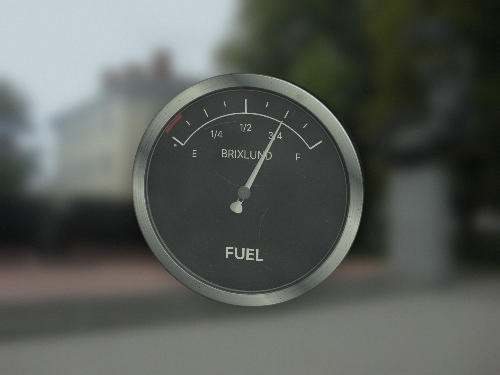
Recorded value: {"value": 0.75}
